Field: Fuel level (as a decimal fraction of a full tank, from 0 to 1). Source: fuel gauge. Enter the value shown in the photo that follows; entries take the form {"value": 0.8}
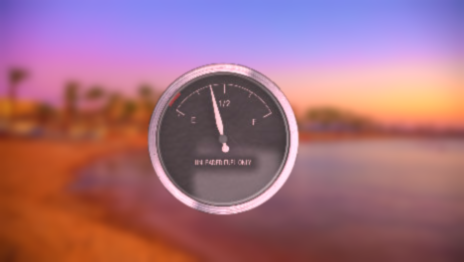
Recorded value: {"value": 0.375}
